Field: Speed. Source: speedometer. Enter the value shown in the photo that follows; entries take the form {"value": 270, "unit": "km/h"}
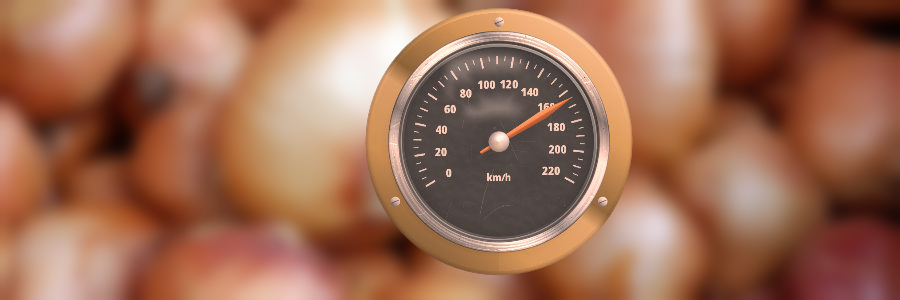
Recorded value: {"value": 165, "unit": "km/h"}
